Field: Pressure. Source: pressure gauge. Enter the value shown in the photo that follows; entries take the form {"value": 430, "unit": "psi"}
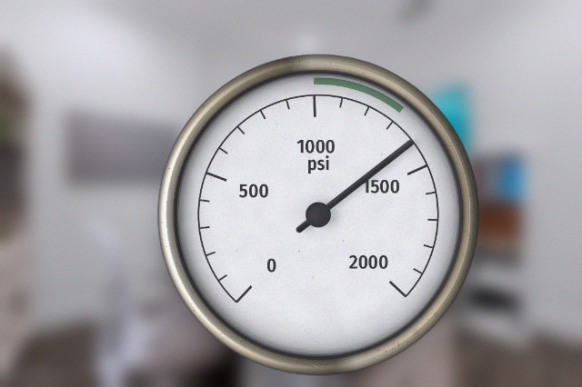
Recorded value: {"value": 1400, "unit": "psi"}
